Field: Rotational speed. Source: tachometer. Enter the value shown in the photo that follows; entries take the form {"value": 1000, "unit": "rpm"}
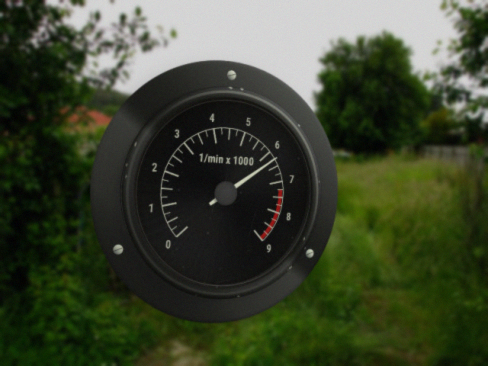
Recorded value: {"value": 6250, "unit": "rpm"}
